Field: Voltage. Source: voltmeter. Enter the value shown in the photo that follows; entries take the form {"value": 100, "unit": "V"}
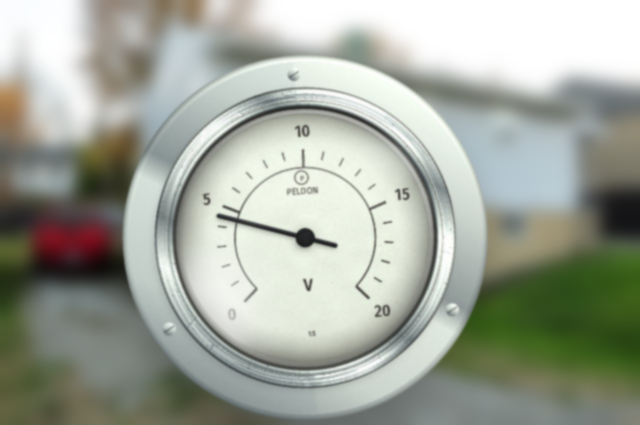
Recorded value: {"value": 4.5, "unit": "V"}
